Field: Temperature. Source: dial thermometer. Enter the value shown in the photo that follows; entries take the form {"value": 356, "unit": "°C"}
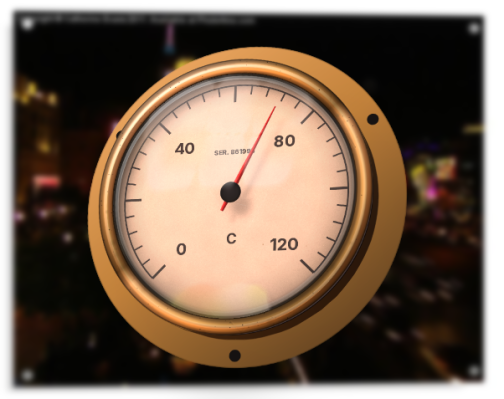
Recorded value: {"value": 72, "unit": "°C"}
